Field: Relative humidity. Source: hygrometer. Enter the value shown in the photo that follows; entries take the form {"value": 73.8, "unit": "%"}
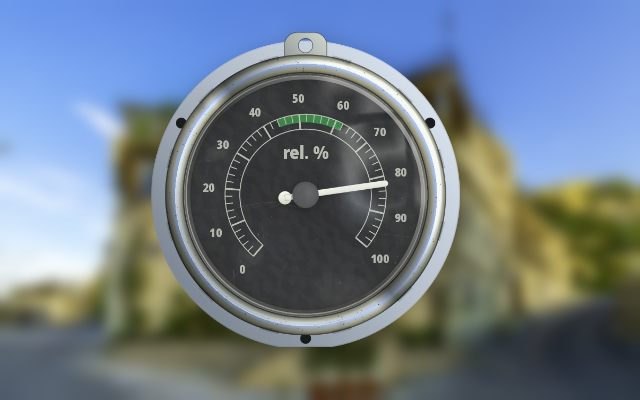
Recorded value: {"value": 82, "unit": "%"}
